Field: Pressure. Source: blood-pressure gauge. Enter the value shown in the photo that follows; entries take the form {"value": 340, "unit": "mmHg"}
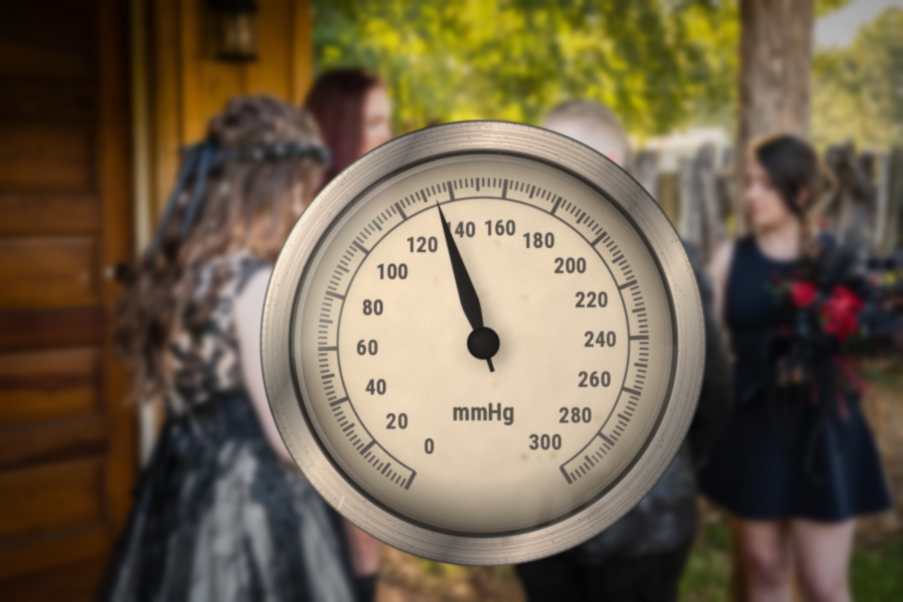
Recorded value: {"value": 134, "unit": "mmHg"}
